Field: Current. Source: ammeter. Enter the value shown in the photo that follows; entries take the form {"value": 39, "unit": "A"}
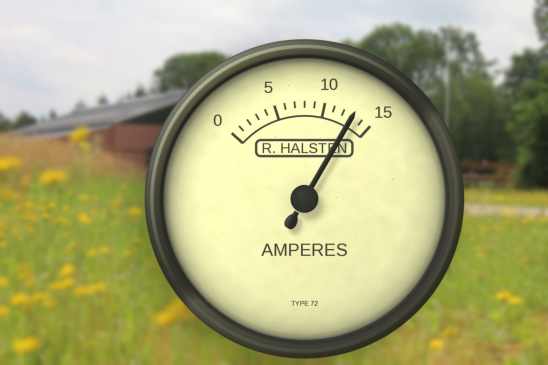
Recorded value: {"value": 13, "unit": "A"}
